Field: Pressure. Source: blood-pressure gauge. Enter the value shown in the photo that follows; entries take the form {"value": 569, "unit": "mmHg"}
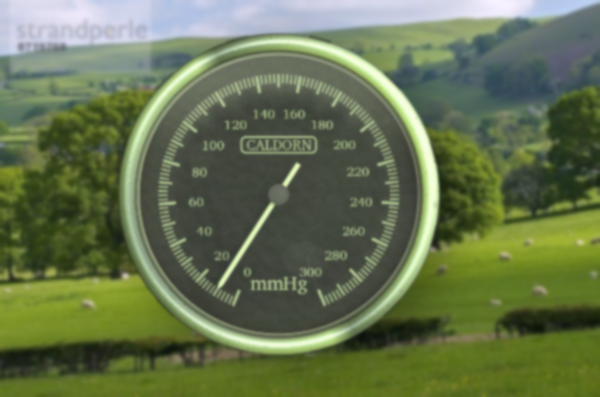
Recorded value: {"value": 10, "unit": "mmHg"}
